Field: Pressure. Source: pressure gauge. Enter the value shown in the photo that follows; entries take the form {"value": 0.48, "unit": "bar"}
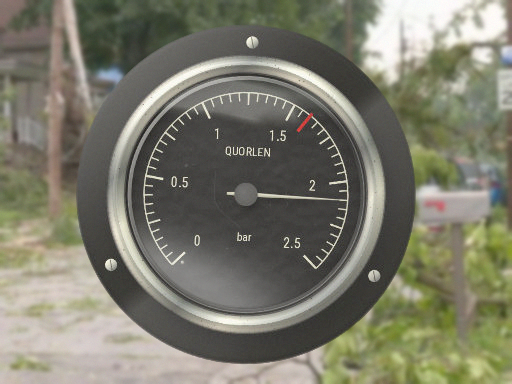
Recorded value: {"value": 2.1, "unit": "bar"}
